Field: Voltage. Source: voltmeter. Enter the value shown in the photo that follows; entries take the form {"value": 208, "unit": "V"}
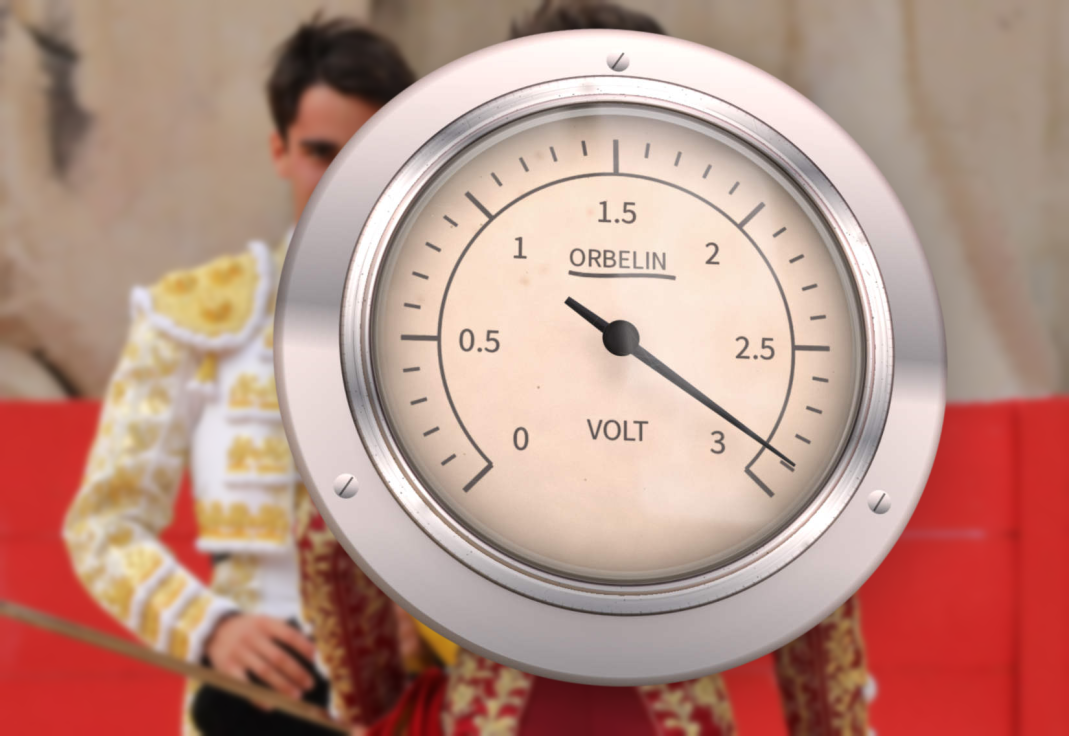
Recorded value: {"value": 2.9, "unit": "V"}
